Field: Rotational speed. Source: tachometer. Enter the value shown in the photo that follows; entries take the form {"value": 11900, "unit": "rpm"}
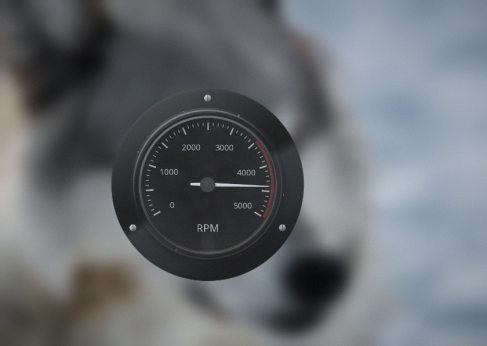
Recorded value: {"value": 4400, "unit": "rpm"}
